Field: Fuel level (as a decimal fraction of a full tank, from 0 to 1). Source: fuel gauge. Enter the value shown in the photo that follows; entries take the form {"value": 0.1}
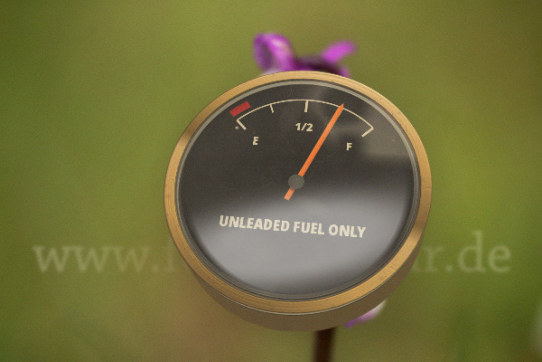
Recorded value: {"value": 0.75}
